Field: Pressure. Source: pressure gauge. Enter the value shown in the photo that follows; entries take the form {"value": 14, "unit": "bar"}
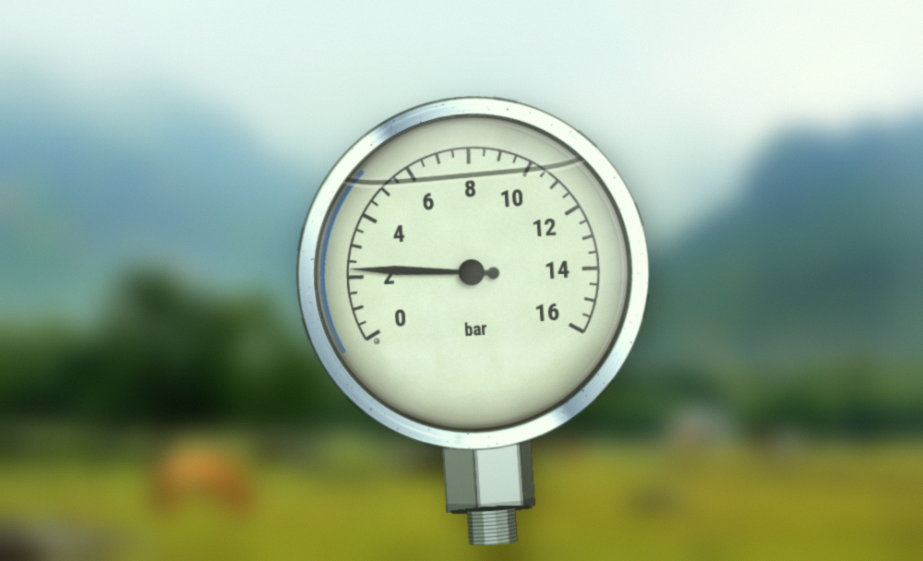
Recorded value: {"value": 2.25, "unit": "bar"}
